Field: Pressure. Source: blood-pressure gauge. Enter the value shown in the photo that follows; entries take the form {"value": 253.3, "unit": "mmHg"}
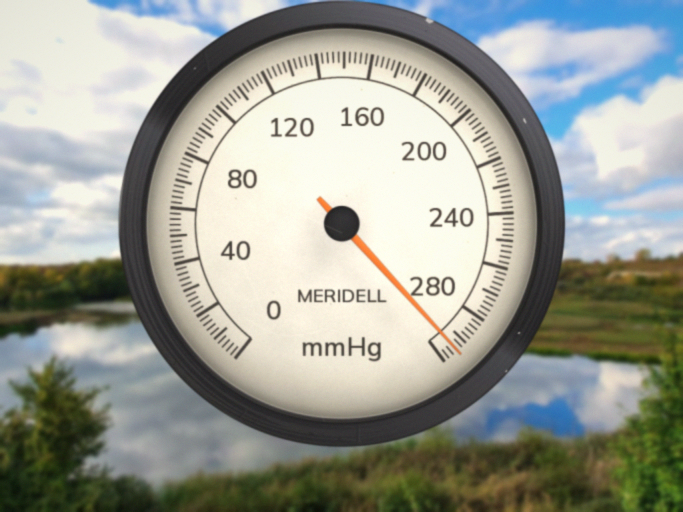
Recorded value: {"value": 294, "unit": "mmHg"}
